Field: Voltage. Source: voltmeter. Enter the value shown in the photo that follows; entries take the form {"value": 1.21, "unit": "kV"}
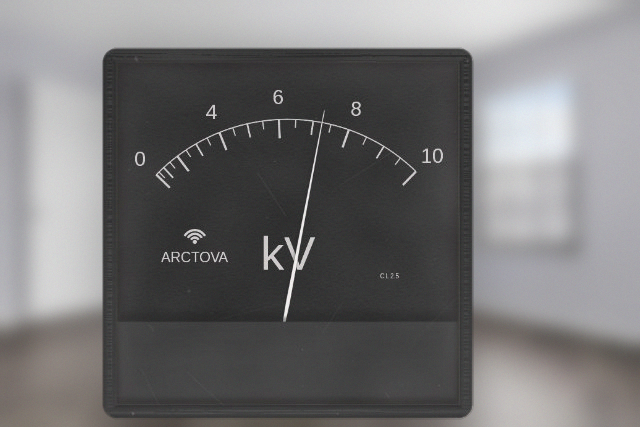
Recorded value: {"value": 7.25, "unit": "kV"}
